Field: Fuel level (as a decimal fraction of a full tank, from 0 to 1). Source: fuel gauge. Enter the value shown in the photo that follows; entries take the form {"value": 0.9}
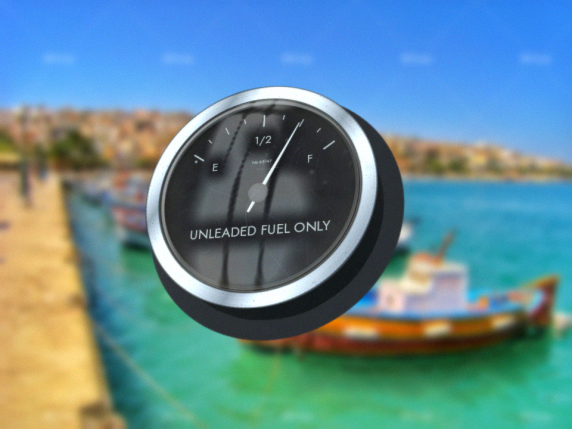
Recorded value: {"value": 0.75}
